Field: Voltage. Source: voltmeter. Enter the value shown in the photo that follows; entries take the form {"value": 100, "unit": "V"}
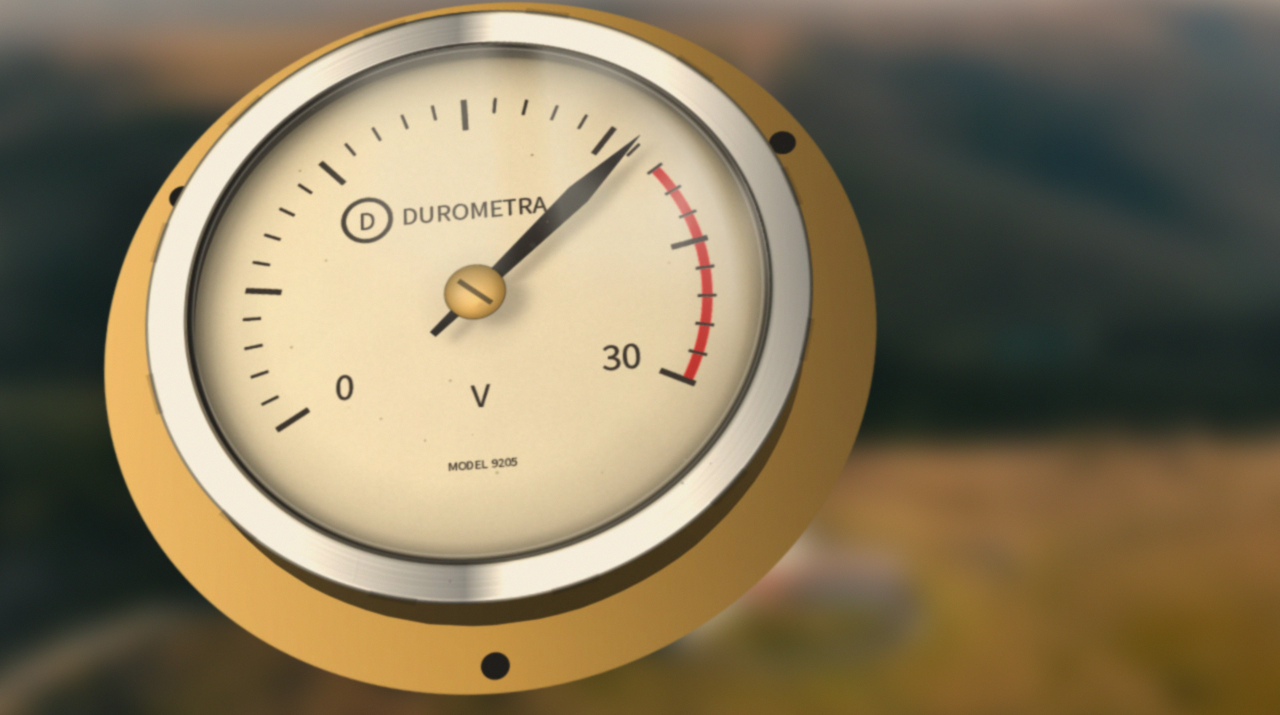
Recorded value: {"value": 21, "unit": "V"}
